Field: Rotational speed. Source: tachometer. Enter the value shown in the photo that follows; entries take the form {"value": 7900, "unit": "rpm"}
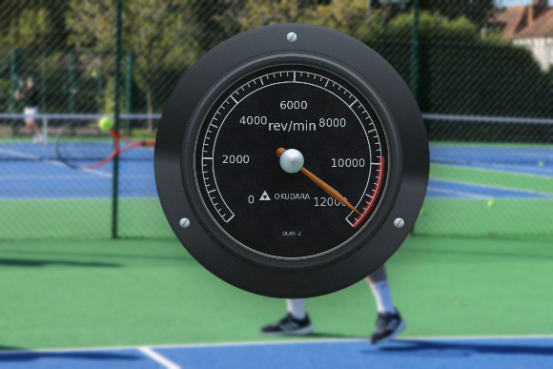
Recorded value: {"value": 11600, "unit": "rpm"}
